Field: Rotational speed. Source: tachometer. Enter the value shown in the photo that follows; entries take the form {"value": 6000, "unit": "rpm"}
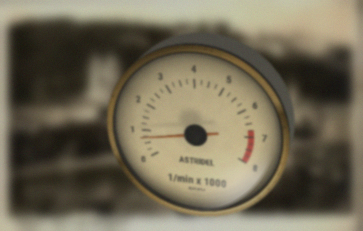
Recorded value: {"value": 750, "unit": "rpm"}
